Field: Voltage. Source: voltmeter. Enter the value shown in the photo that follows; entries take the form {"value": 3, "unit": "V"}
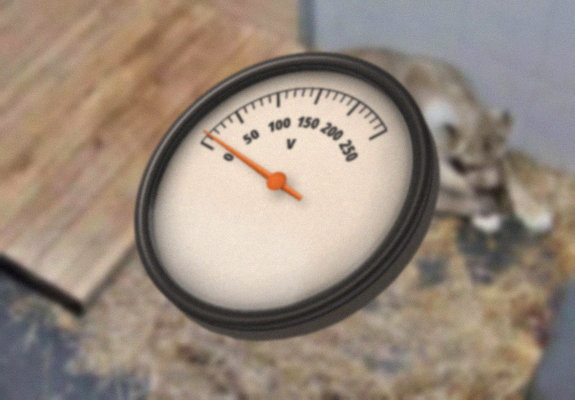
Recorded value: {"value": 10, "unit": "V"}
